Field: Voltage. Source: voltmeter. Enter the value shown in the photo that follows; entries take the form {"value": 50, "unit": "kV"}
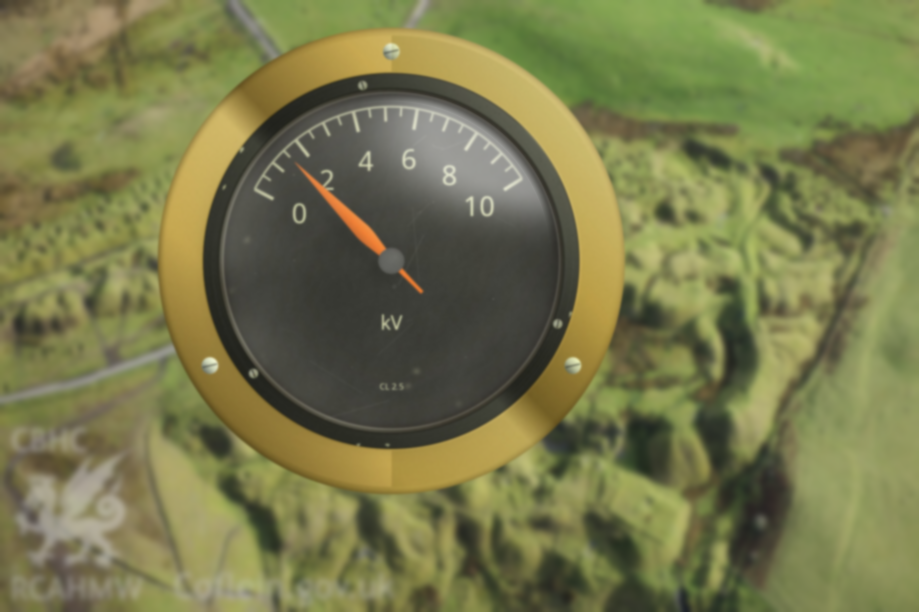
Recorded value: {"value": 1.5, "unit": "kV"}
